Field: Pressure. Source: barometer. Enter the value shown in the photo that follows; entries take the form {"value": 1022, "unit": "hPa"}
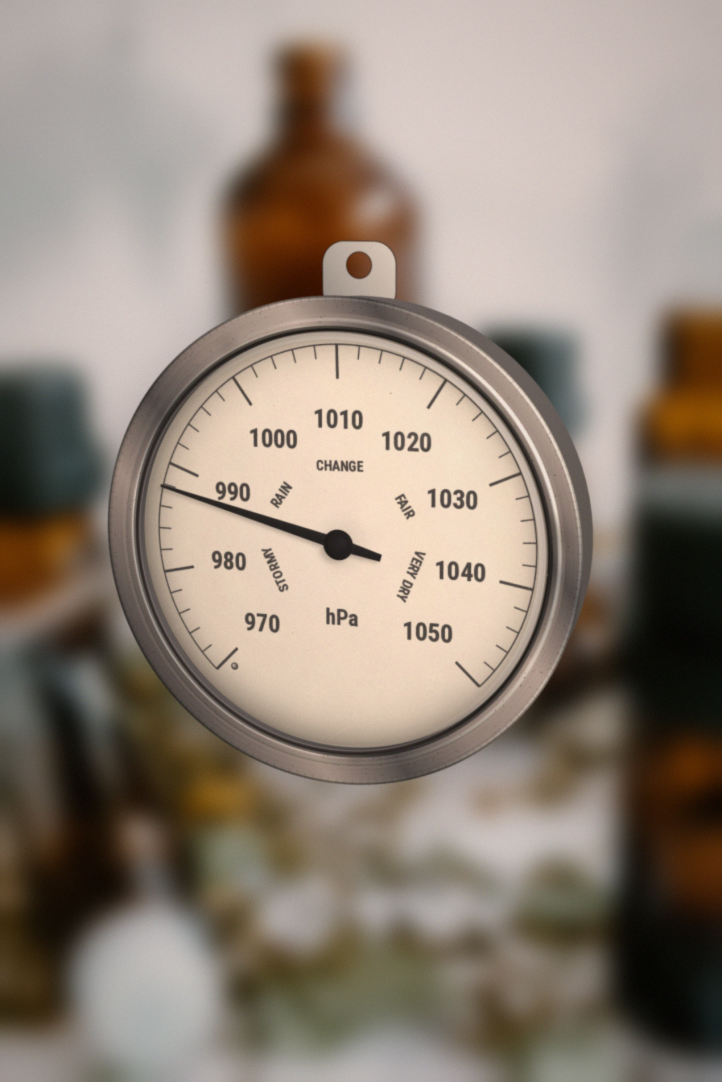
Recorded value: {"value": 988, "unit": "hPa"}
